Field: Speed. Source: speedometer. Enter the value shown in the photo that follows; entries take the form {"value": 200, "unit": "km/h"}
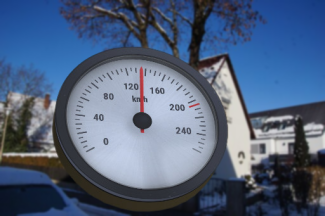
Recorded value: {"value": 135, "unit": "km/h"}
